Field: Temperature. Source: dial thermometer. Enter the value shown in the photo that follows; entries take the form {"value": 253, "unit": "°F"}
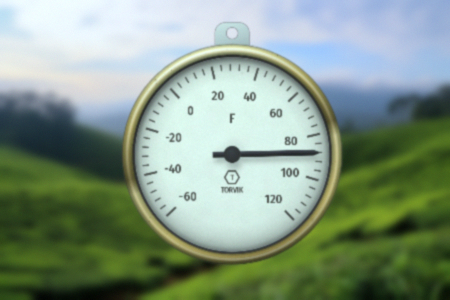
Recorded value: {"value": 88, "unit": "°F"}
